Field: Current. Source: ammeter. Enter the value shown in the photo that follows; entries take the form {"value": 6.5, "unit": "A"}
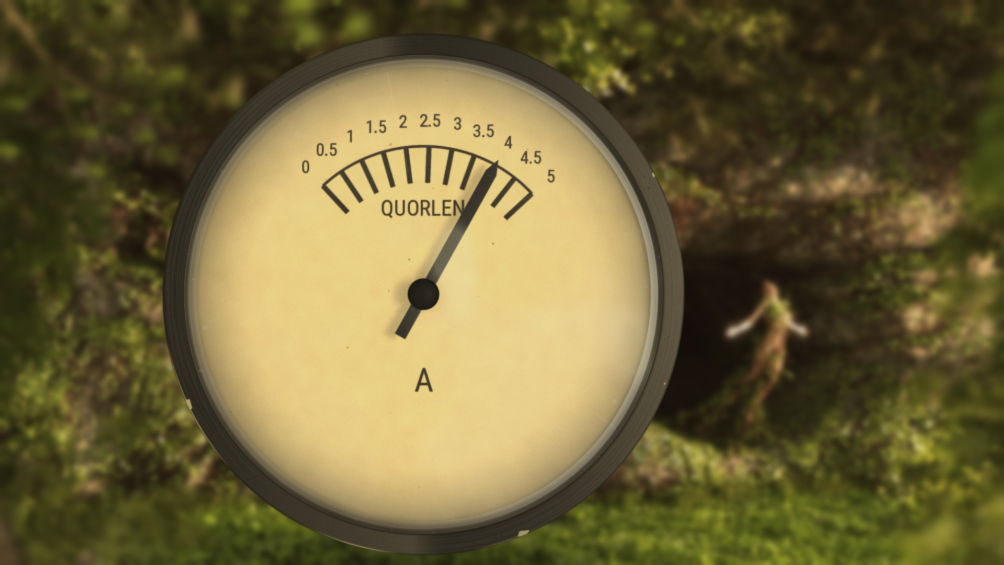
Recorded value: {"value": 4, "unit": "A"}
